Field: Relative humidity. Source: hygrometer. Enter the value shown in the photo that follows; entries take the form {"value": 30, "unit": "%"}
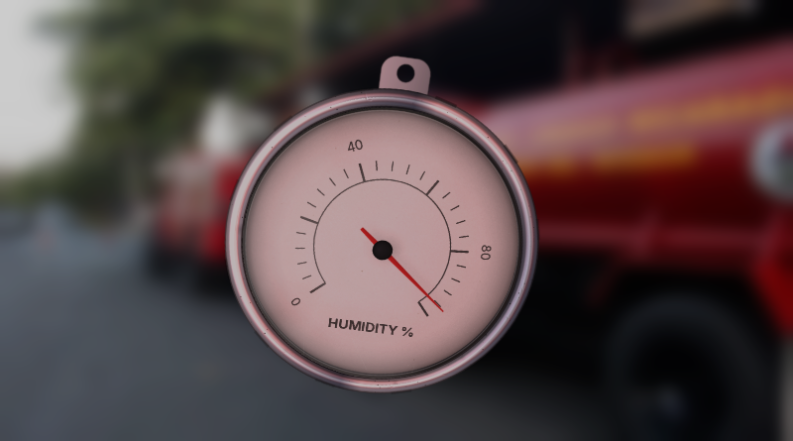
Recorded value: {"value": 96, "unit": "%"}
